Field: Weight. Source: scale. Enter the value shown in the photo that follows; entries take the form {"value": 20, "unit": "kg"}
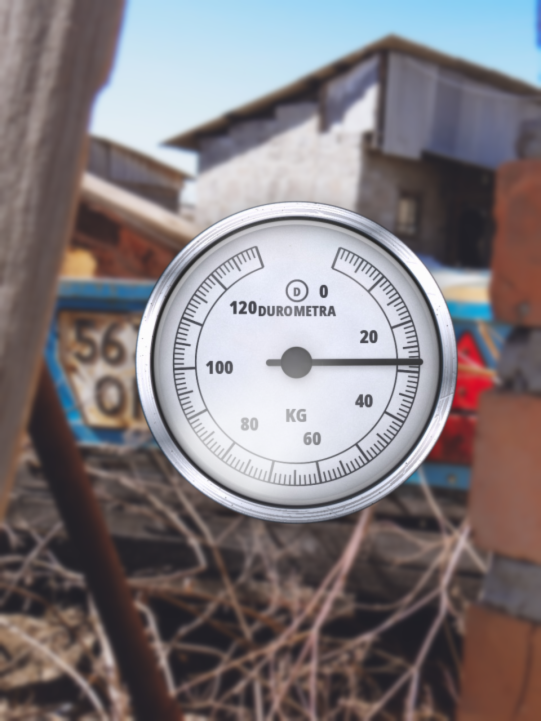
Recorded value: {"value": 28, "unit": "kg"}
